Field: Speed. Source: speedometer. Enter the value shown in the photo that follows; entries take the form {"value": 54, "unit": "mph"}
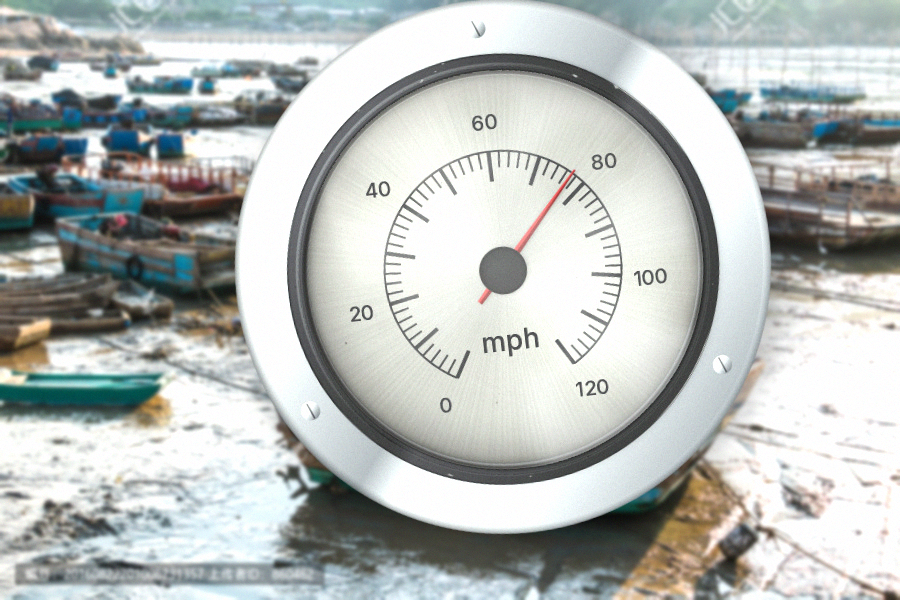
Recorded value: {"value": 77, "unit": "mph"}
